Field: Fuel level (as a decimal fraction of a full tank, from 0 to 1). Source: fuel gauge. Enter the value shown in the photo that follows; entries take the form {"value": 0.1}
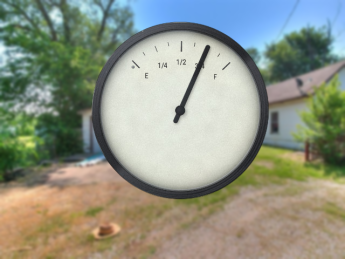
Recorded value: {"value": 0.75}
